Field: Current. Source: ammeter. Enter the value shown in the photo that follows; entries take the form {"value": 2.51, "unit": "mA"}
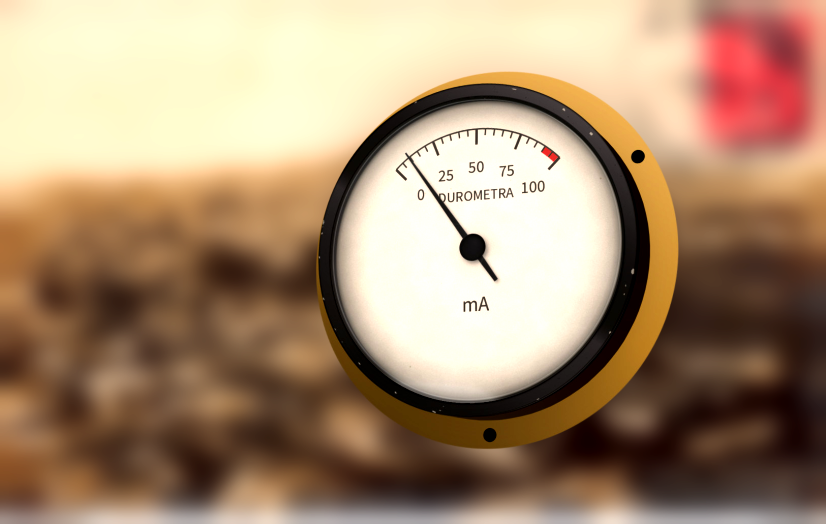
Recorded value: {"value": 10, "unit": "mA"}
